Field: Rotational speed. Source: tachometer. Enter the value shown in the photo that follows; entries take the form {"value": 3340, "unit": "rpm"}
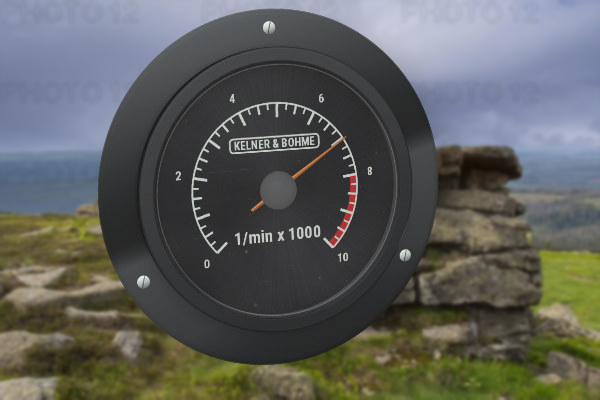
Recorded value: {"value": 7000, "unit": "rpm"}
